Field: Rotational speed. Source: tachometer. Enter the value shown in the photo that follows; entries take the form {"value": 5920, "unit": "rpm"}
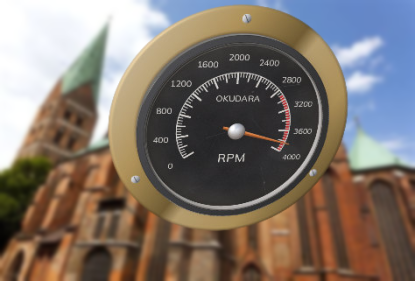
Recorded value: {"value": 3800, "unit": "rpm"}
